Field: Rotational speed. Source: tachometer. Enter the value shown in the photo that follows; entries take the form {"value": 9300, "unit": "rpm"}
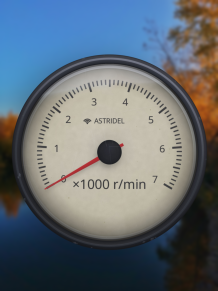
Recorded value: {"value": 0, "unit": "rpm"}
